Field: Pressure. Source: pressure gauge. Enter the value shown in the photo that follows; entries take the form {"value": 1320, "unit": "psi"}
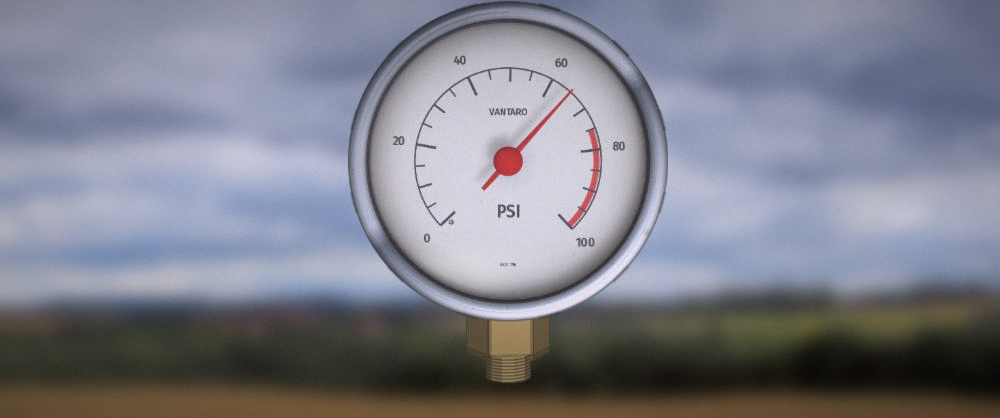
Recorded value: {"value": 65, "unit": "psi"}
